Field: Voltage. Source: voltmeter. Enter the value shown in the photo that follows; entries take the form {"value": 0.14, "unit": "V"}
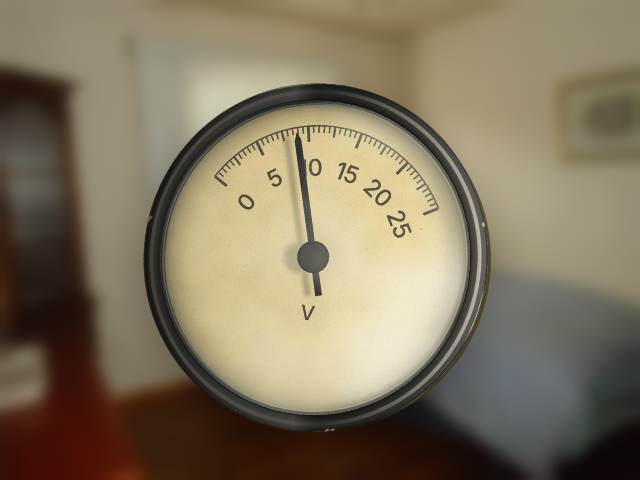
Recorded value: {"value": 9, "unit": "V"}
